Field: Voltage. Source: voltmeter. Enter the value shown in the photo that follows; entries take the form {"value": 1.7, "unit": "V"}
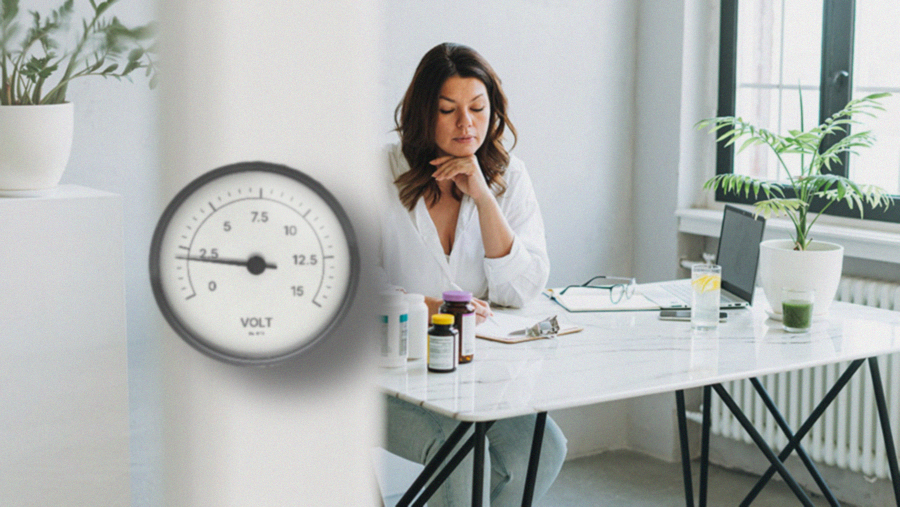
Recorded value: {"value": 2, "unit": "V"}
